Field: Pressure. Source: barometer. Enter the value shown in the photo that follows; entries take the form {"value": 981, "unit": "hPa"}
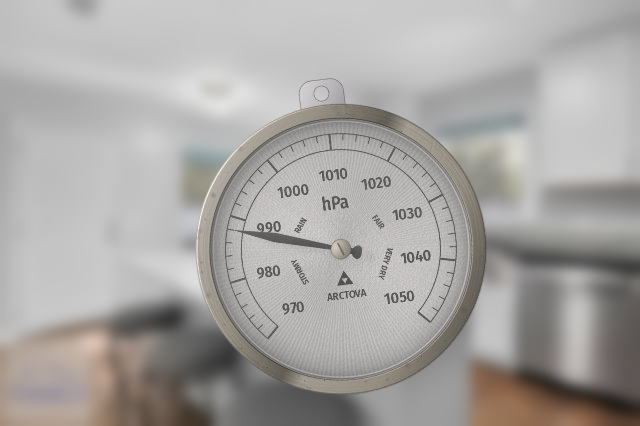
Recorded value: {"value": 988, "unit": "hPa"}
